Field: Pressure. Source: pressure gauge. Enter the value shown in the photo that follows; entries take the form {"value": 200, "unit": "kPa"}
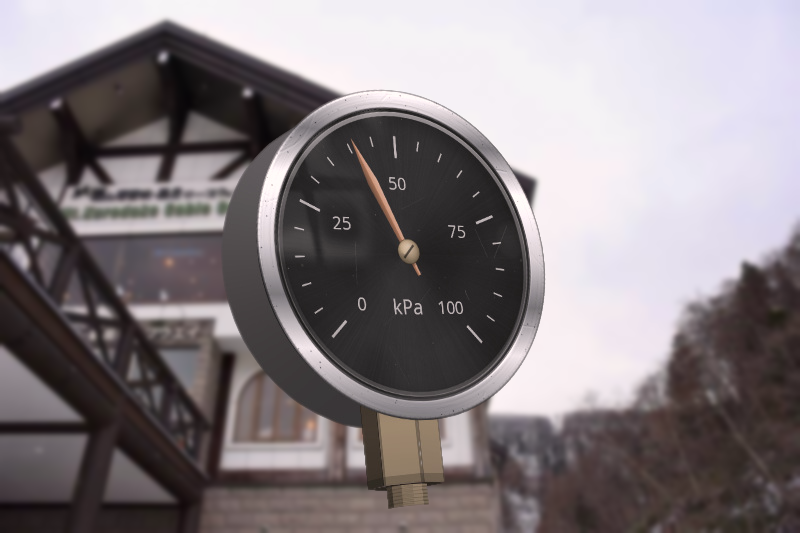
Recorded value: {"value": 40, "unit": "kPa"}
